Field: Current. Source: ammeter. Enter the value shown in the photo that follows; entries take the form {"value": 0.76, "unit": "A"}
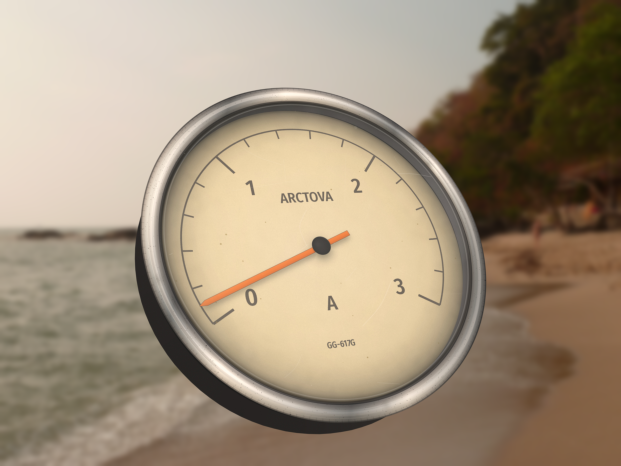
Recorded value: {"value": 0.1, "unit": "A"}
